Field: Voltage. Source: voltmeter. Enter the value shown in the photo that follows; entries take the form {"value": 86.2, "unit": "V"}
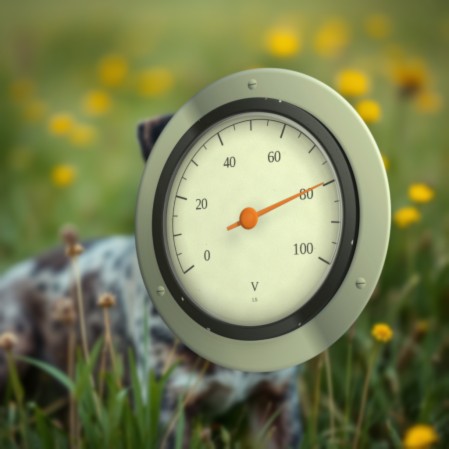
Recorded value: {"value": 80, "unit": "V"}
